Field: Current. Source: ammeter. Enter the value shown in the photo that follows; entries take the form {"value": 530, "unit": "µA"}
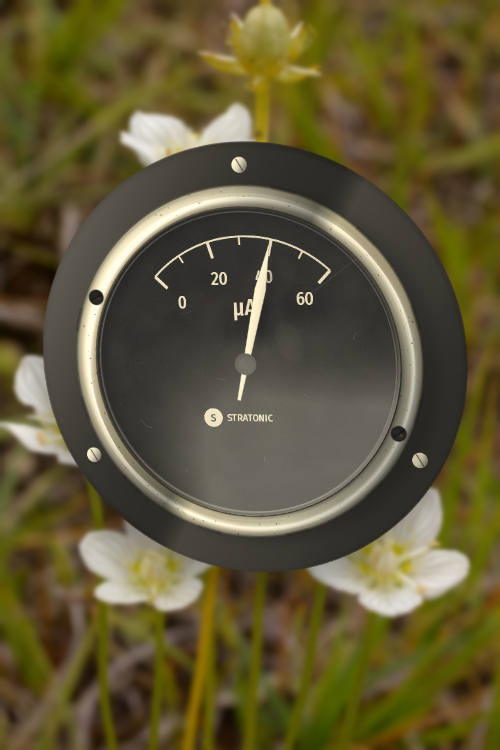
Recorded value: {"value": 40, "unit": "µA"}
